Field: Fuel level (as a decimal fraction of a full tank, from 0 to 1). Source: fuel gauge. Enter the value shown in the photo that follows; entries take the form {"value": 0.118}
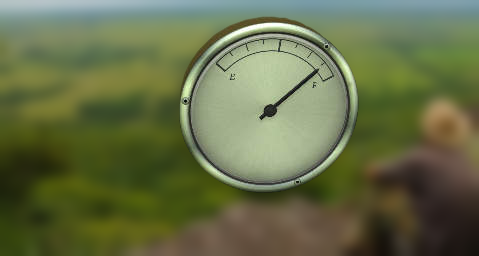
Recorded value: {"value": 0.875}
